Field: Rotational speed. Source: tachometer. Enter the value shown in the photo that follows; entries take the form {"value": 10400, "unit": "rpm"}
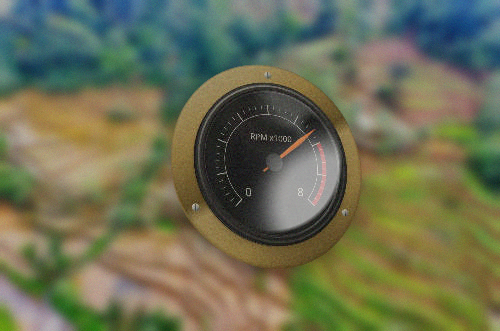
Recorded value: {"value": 5600, "unit": "rpm"}
